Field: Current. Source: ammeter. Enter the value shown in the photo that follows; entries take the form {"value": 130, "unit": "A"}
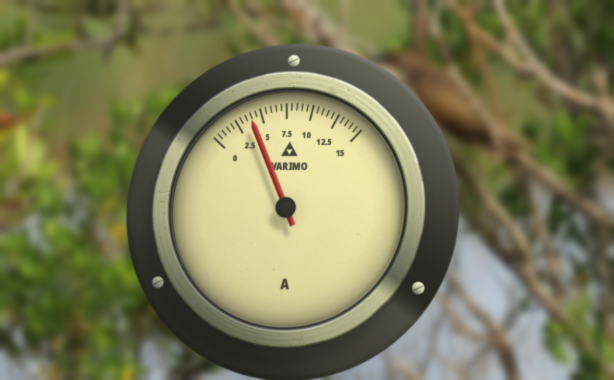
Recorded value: {"value": 4, "unit": "A"}
